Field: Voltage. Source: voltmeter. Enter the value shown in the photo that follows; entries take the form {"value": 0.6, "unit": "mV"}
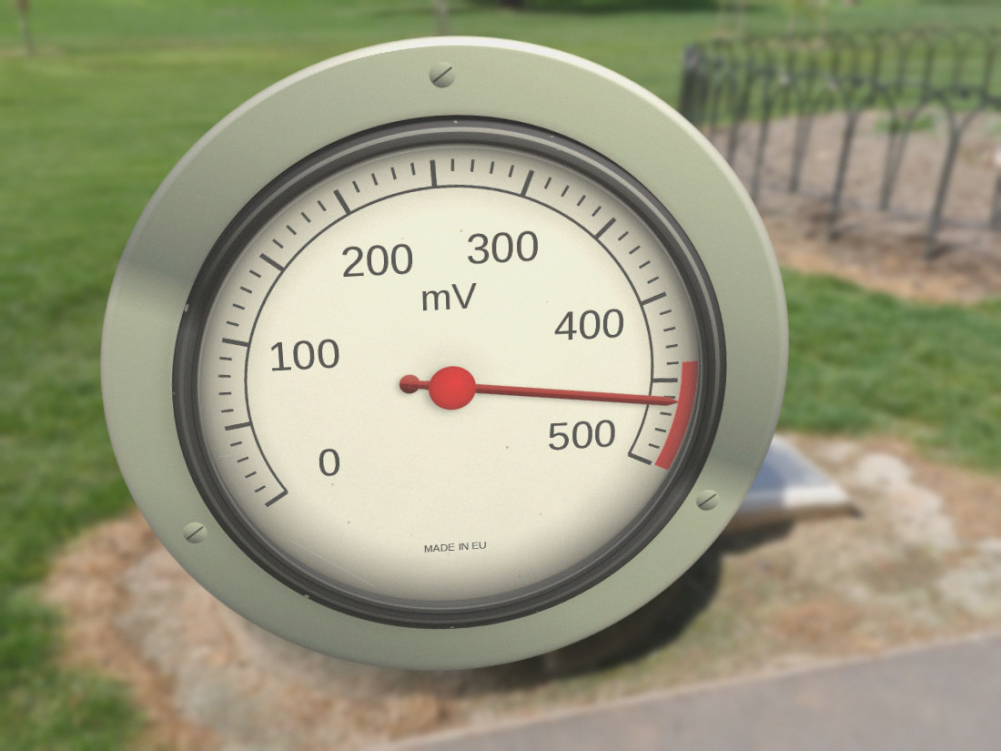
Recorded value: {"value": 460, "unit": "mV"}
